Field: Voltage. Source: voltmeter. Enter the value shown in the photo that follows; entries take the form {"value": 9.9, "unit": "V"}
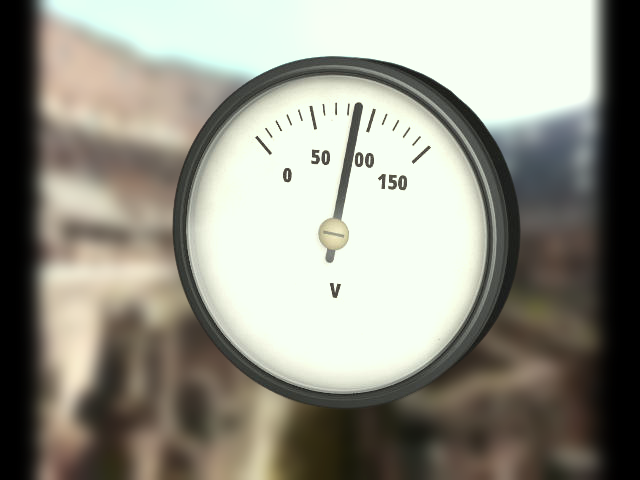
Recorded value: {"value": 90, "unit": "V"}
